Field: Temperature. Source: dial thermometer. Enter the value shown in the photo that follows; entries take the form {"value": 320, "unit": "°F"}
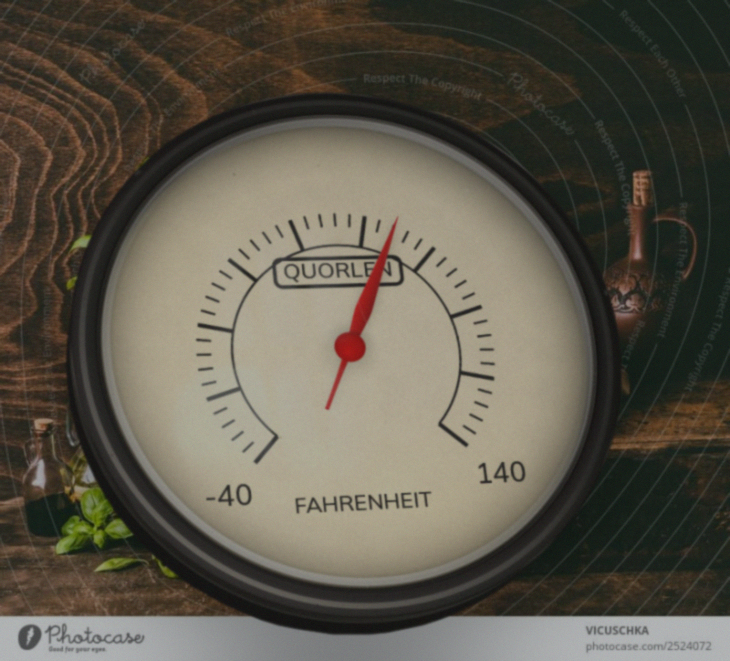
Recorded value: {"value": 68, "unit": "°F"}
